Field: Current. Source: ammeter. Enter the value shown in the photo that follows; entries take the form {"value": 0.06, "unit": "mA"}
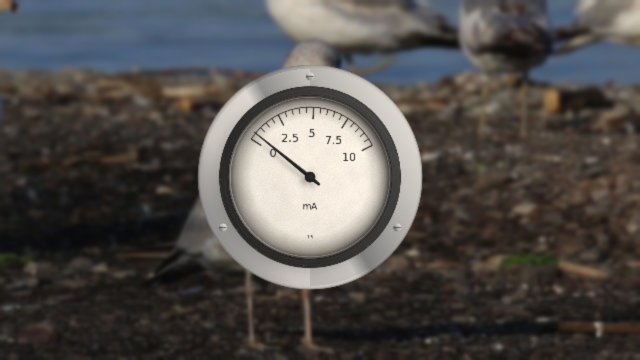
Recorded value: {"value": 0.5, "unit": "mA"}
